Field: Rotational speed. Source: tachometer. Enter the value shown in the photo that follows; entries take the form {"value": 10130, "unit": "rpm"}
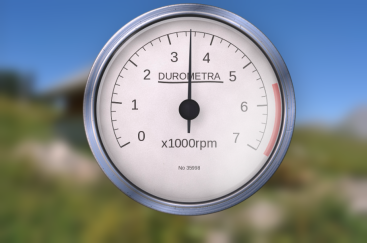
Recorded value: {"value": 3500, "unit": "rpm"}
